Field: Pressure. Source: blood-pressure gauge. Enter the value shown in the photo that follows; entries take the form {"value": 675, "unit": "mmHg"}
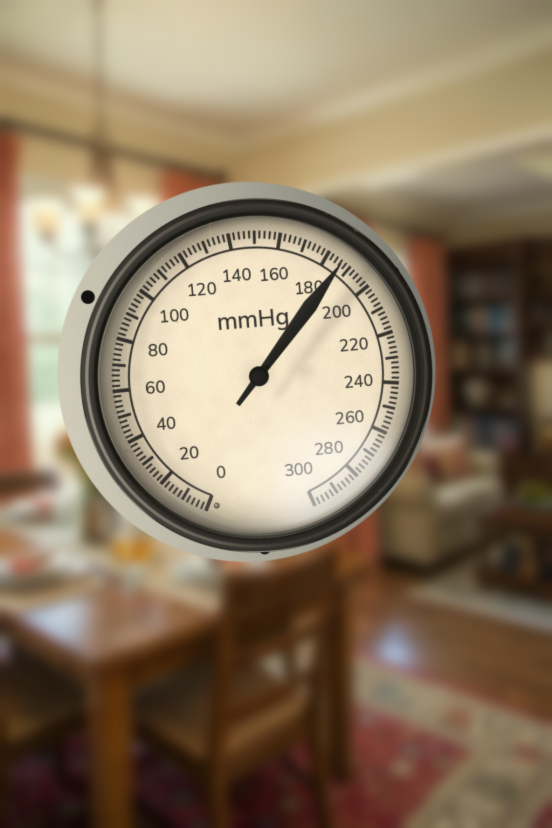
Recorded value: {"value": 186, "unit": "mmHg"}
